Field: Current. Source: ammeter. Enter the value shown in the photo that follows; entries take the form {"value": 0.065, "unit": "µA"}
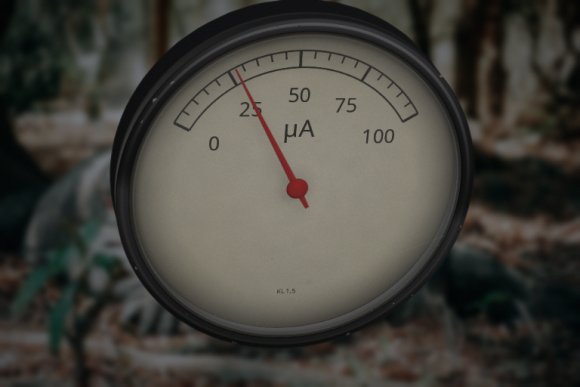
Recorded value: {"value": 27.5, "unit": "µA"}
